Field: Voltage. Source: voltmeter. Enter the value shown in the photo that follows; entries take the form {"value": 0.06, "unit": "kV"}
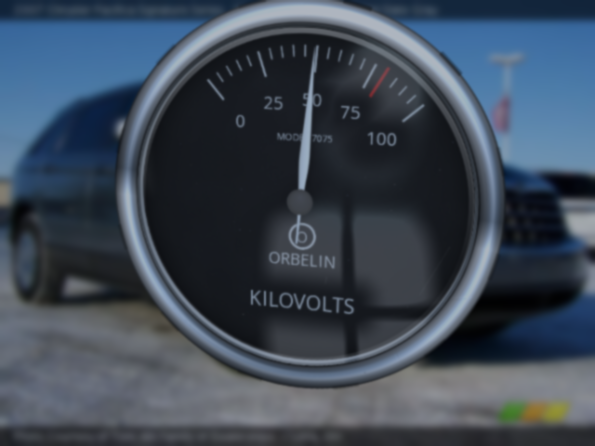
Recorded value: {"value": 50, "unit": "kV"}
